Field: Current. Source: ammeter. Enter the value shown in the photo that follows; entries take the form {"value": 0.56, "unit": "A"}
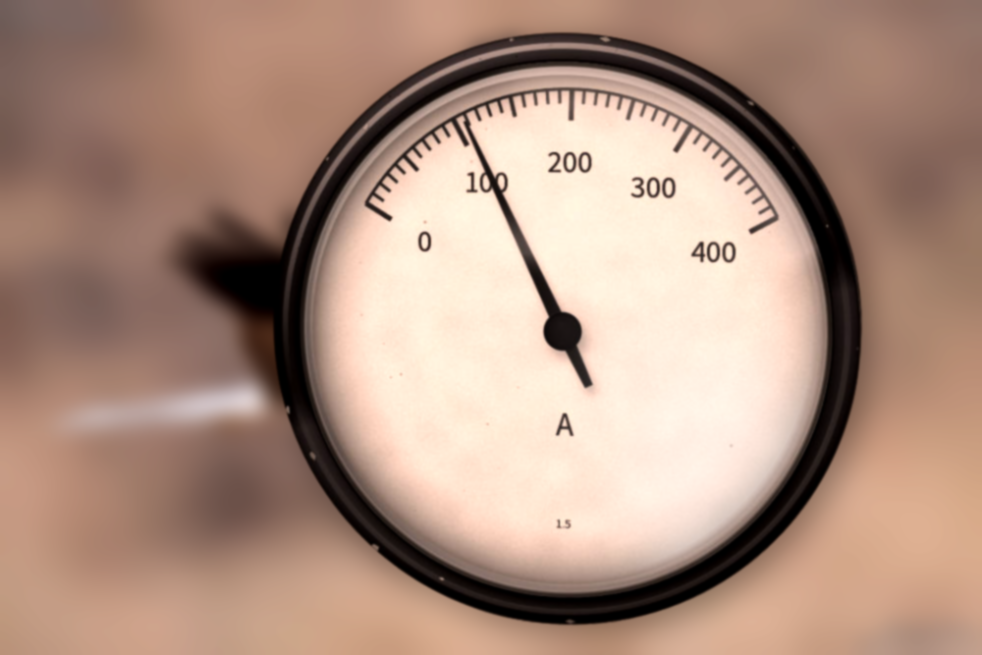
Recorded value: {"value": 110, "unit": "A"}
